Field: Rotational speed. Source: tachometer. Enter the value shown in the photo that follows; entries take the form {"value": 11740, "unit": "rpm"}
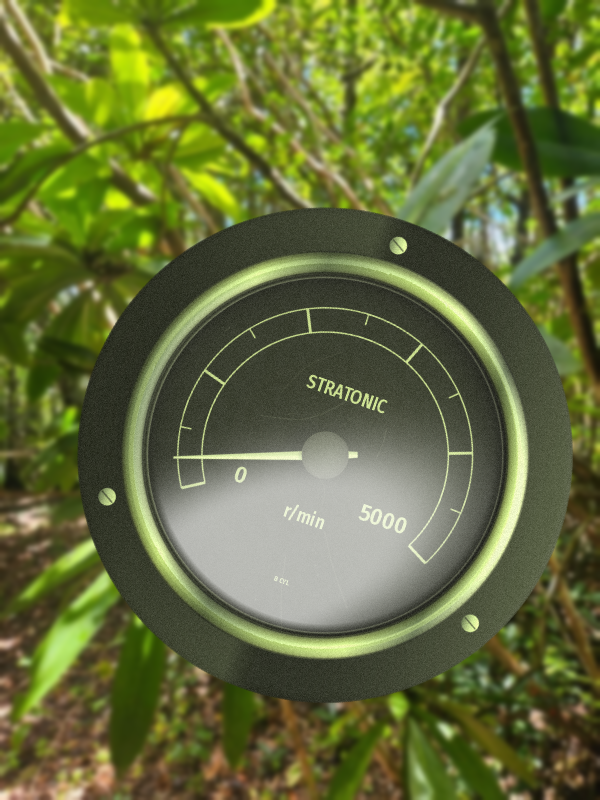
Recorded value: {"value": 250, "unit": "rpm"}
